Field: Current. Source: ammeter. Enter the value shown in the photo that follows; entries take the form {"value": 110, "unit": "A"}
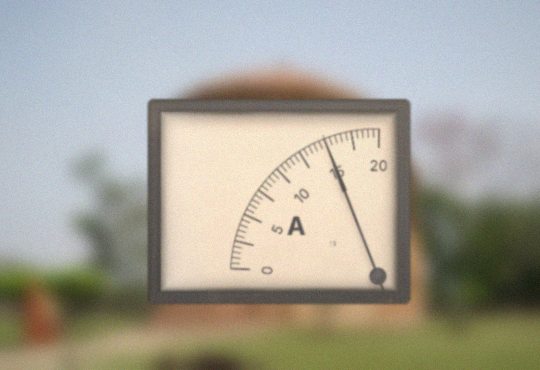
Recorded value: {"value": 15, "unit": "A"}
